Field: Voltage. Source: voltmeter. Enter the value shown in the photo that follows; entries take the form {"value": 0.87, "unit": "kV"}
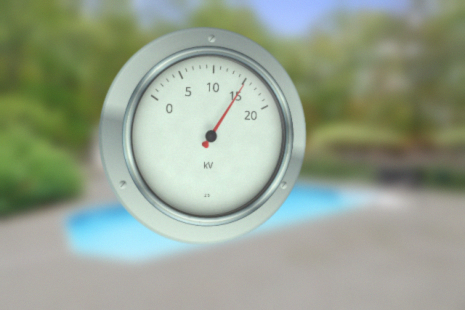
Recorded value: {"value": 15, "unit": "kV"}
